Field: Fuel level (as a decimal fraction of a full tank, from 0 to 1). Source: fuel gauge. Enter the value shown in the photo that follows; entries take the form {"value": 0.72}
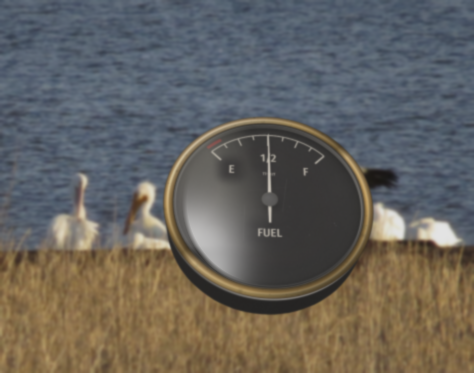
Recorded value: {"value": 0.5}
